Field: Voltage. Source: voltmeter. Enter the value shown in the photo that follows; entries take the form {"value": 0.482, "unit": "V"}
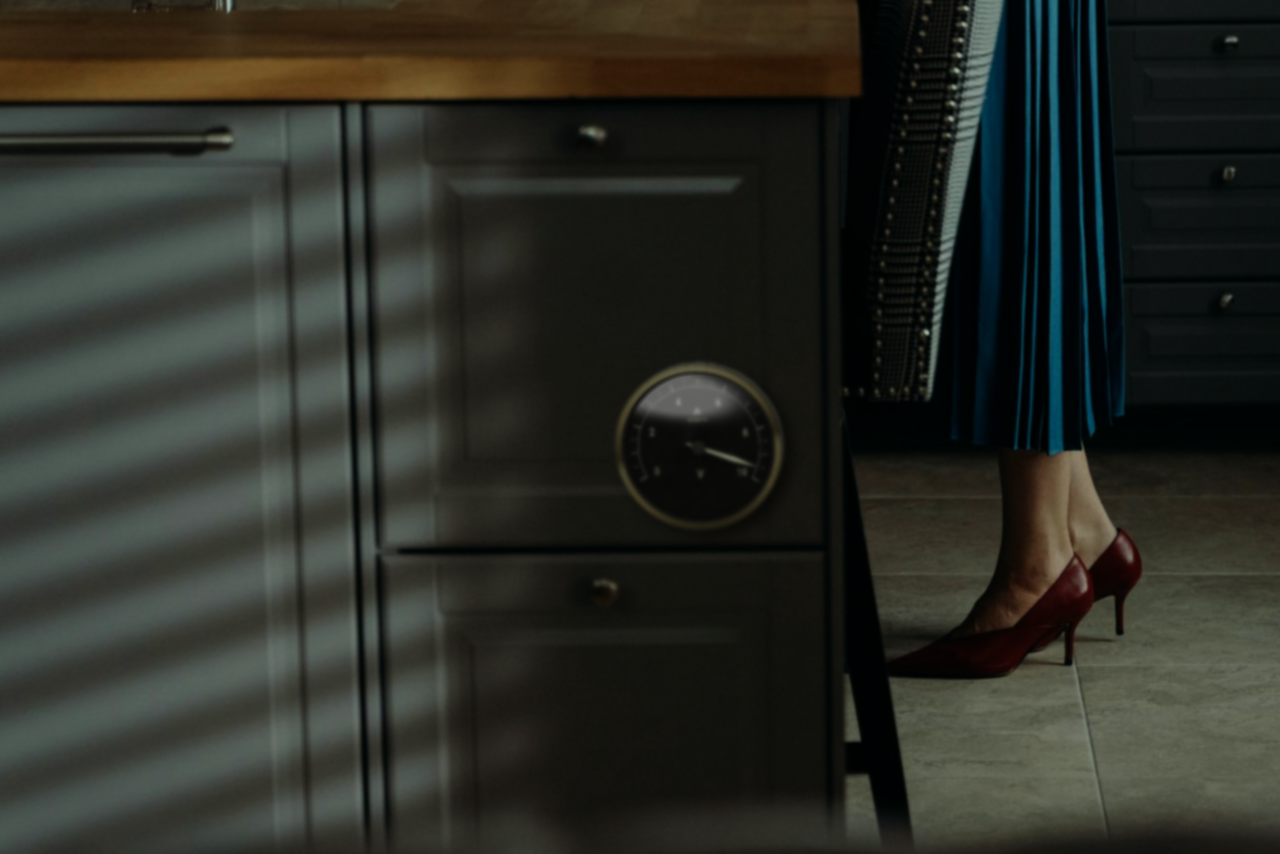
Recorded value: {"value": 9.5, "unit": "V"}
